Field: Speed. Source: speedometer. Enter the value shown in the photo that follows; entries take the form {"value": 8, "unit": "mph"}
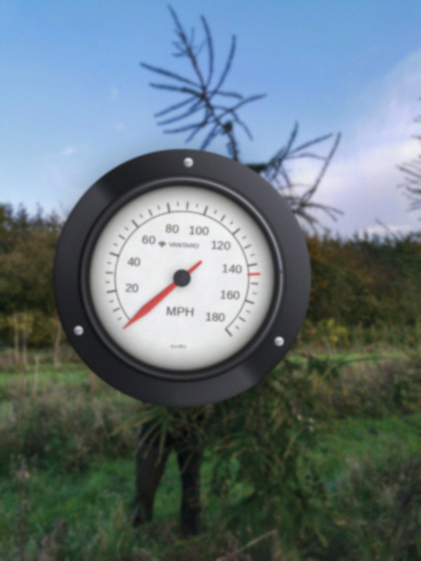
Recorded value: {"value": 0, "unit": "mph"}
